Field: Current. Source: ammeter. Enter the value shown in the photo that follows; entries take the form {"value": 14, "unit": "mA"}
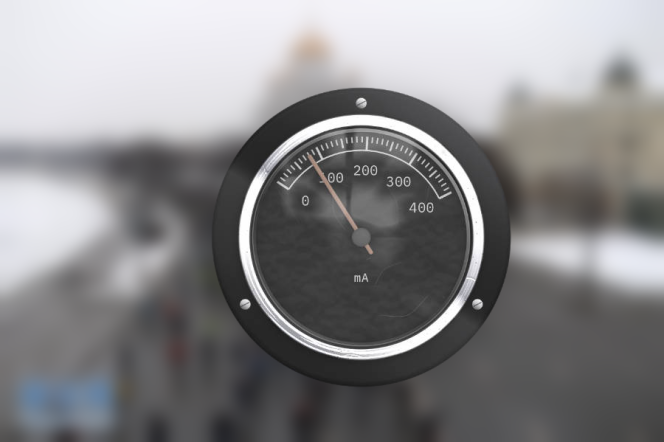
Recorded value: {"value": 80, "unit": "mA"}
